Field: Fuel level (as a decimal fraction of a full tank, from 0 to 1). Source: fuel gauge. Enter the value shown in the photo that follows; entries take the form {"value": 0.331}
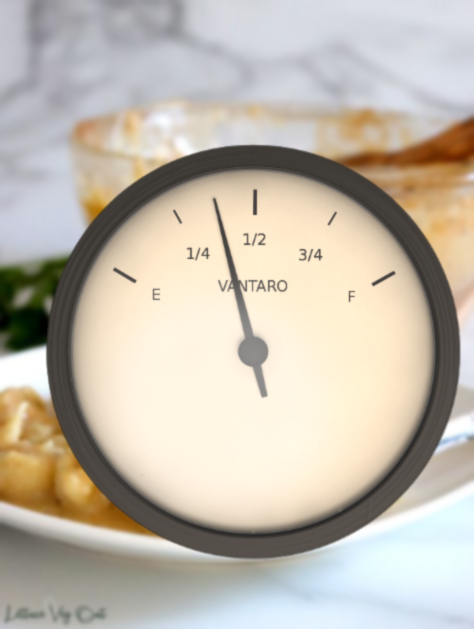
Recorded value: {"value": 0.375}
